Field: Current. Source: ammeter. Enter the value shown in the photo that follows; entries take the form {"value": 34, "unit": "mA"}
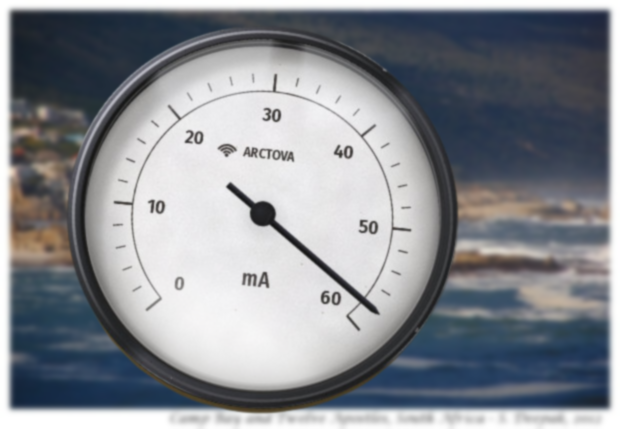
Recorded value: {"value": 58, "unit": "mA"}
